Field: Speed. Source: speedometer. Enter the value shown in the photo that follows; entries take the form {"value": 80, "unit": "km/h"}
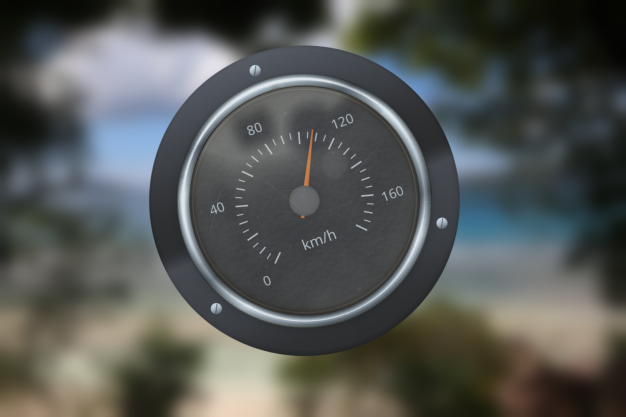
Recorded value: {"value": 107.5, "unit": "km/h"}
